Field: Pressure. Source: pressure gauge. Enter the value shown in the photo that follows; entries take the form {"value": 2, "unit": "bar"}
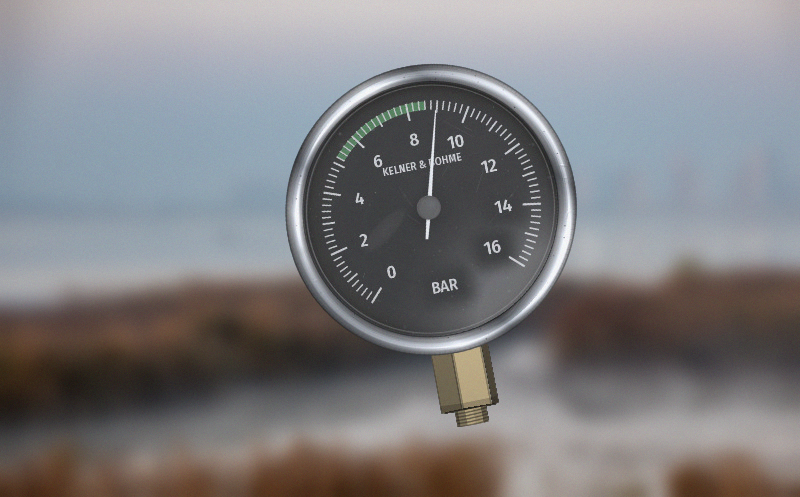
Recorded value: {"value": 9, "unit": "bar"}
